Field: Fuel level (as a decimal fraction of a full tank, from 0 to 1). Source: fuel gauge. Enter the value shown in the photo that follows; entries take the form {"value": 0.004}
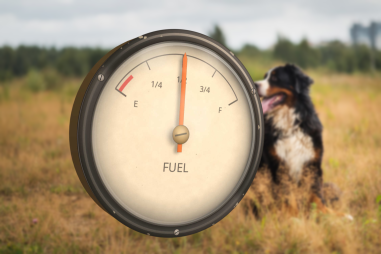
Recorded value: {"value": 0.5}
